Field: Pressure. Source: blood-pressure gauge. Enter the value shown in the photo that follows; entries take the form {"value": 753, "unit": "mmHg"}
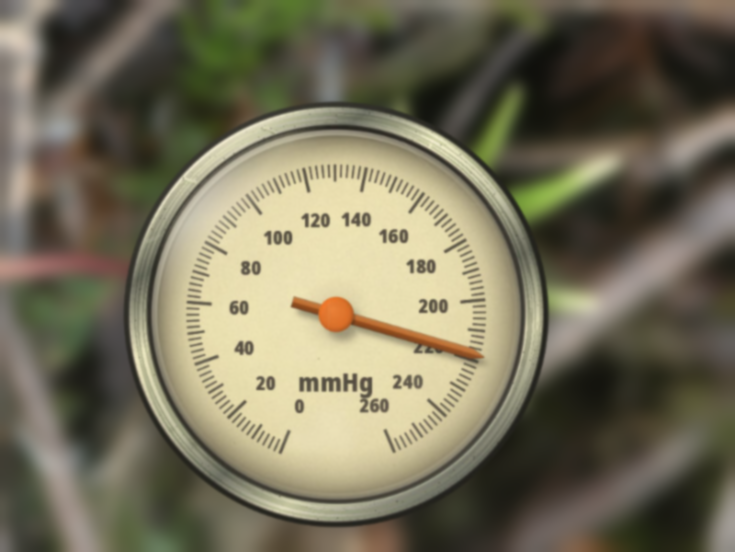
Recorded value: {"value": 218, "unit": "mmHg"}
